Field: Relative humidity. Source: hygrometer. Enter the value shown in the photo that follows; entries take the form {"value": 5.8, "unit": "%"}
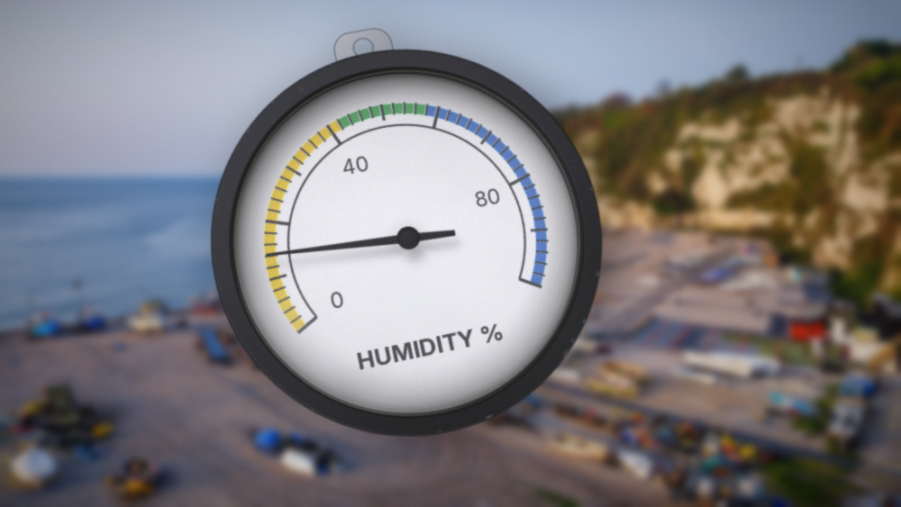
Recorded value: {"value": 14, "unit": "%"}
